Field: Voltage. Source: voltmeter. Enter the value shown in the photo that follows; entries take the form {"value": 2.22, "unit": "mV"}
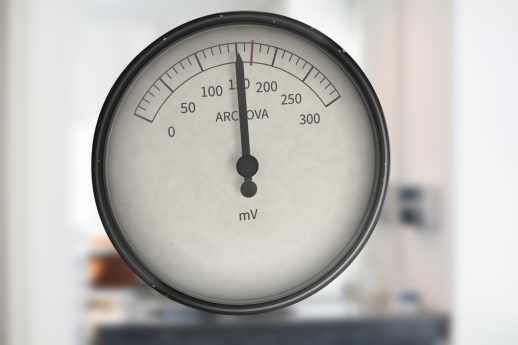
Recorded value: {"value": 150, "unit": "mV"}
